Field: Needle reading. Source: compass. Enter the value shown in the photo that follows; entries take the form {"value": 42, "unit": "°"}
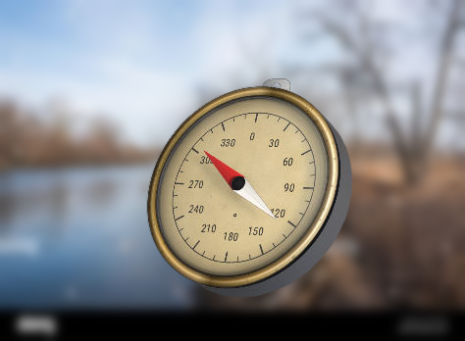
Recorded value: {"value": 305, "unit": "°"}
